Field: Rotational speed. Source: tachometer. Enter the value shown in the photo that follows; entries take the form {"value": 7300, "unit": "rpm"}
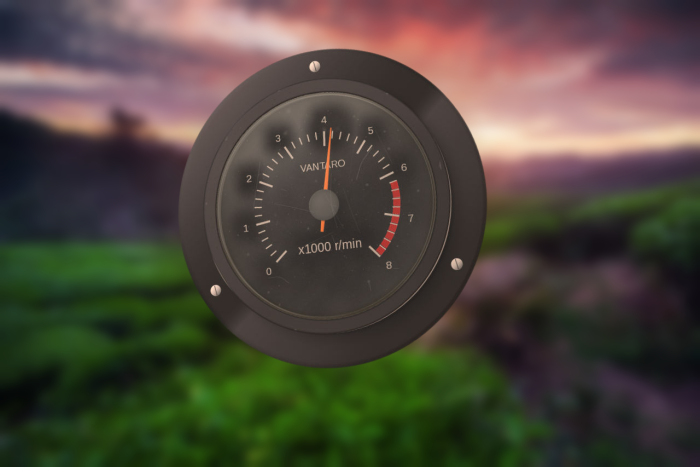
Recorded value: {"value": 4200, "unit": "rpm"}
